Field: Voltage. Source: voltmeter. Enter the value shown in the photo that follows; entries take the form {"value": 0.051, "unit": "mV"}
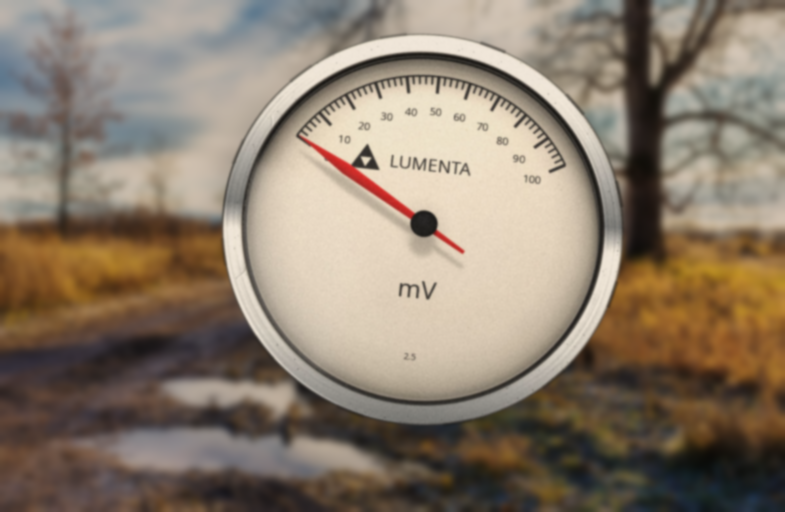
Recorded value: {"value": 0, "unit": "mV"}
